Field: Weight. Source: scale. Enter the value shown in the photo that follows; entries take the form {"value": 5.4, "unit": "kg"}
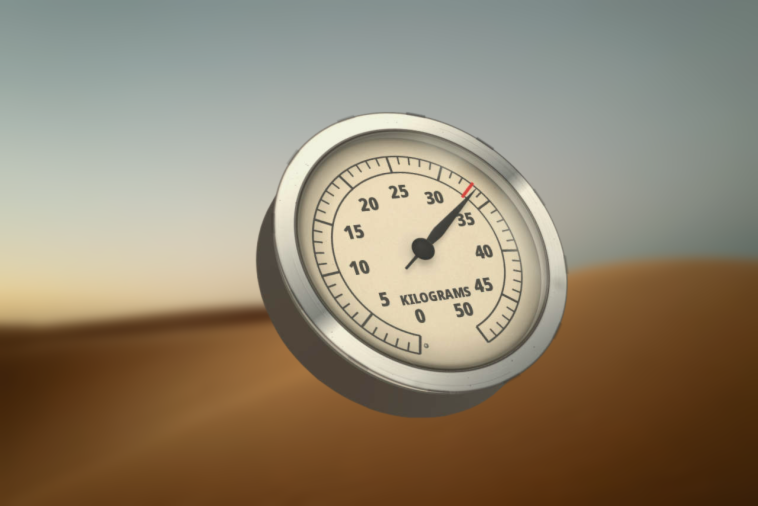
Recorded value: {"value": 33.5, "unit": "kg"}
